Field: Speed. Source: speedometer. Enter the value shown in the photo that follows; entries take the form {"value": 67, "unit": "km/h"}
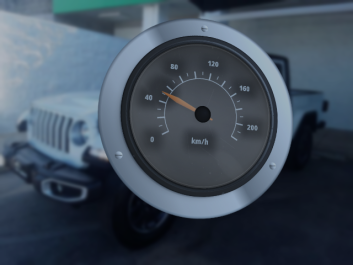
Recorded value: {"value": 50, "unit": "km/h"}
